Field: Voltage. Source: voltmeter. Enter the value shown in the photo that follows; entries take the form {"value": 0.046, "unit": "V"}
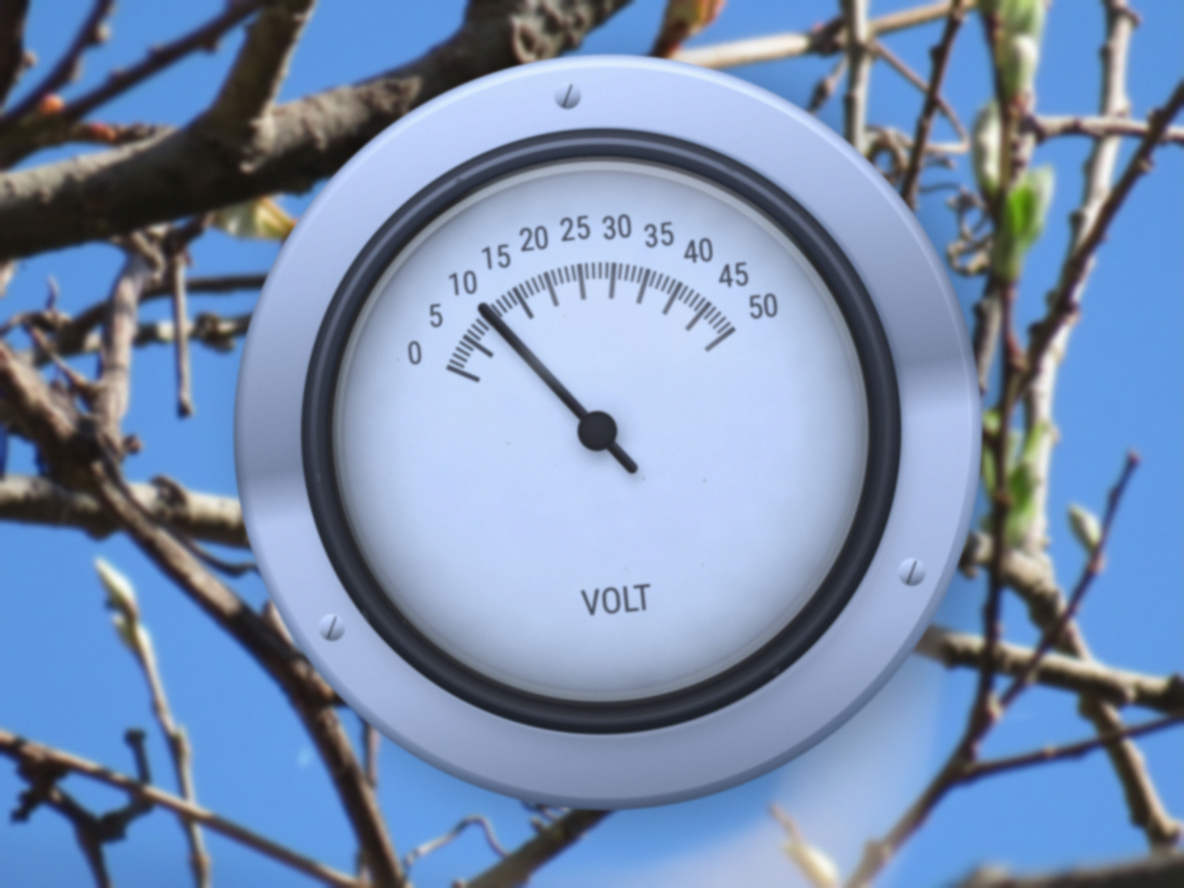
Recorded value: {"value": 10, "unit": "V"}
